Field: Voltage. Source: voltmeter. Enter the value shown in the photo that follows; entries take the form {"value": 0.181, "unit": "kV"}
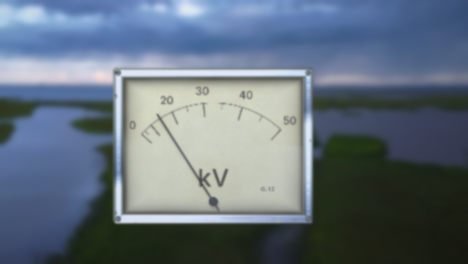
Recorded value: {"value": 15, "unit": "kV"}
